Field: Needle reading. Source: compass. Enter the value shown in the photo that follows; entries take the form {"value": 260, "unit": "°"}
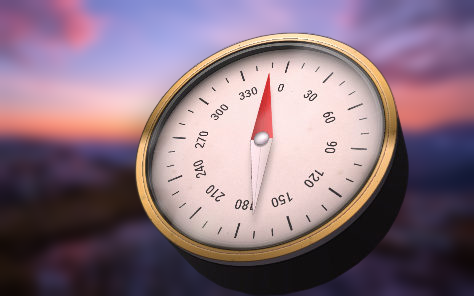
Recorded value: {"value": 350, "unit": "°"}
